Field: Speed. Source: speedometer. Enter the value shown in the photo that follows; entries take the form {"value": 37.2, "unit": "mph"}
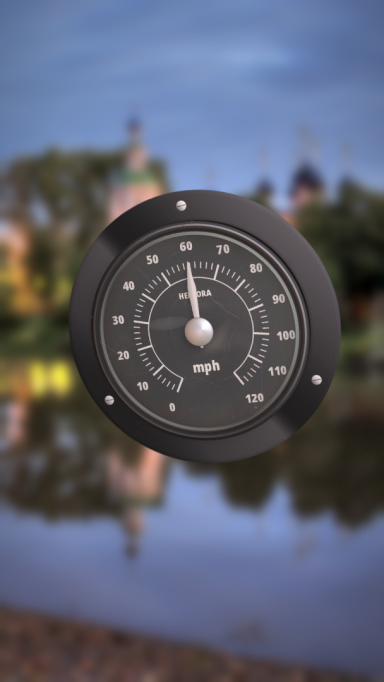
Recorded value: {"value": 60, "unit": "mph"}
